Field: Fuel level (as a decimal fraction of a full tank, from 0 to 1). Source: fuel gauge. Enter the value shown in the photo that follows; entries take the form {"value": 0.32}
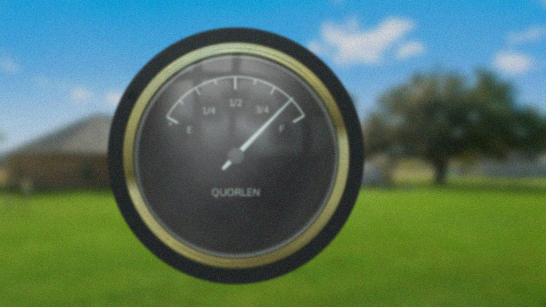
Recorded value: {"value": 0.875}
